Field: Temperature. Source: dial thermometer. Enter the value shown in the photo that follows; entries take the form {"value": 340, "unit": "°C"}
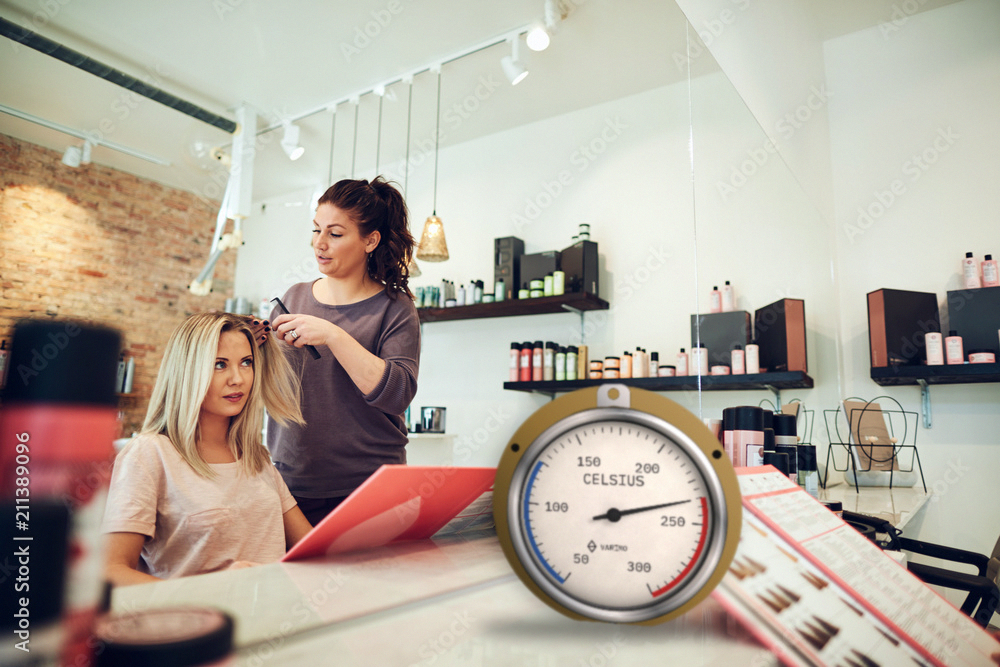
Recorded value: {"value": 235, "unit": "°C"}
